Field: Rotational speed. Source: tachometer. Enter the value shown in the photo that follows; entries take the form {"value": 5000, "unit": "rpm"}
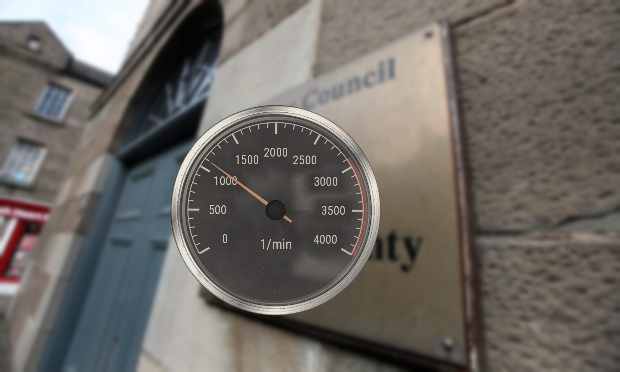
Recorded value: {"value": 1100, "unit": "rpm"}
